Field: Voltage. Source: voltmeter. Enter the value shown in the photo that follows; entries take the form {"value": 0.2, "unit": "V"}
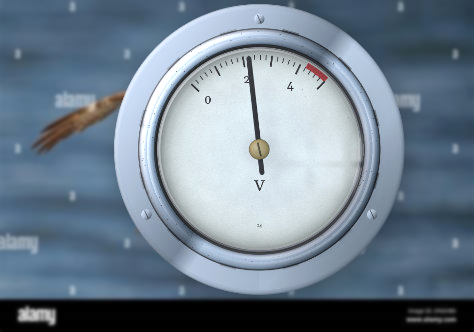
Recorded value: {"value": 2.2, "unit": "V"}
